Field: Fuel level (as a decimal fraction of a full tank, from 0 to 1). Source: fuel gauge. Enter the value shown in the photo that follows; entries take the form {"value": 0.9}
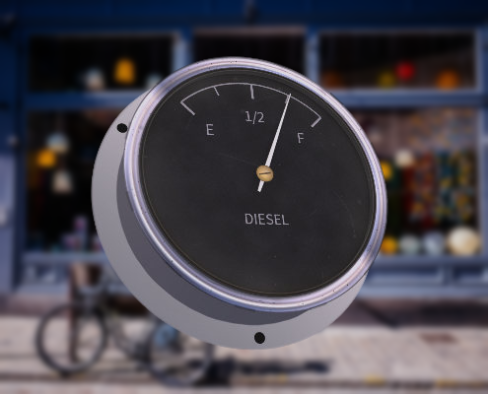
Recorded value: {"value": 0.75}
